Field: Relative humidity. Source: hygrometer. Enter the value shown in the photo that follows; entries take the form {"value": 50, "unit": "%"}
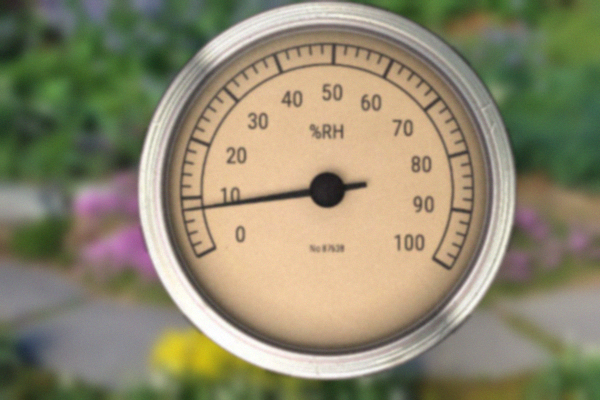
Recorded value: {"value": 8, "unit": "%"}
